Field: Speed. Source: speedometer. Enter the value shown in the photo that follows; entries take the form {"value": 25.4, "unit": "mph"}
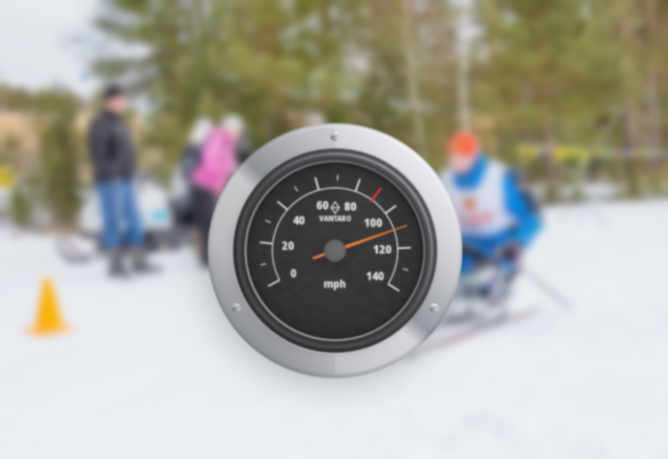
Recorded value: {"value": 110, "unit": "mph"}
